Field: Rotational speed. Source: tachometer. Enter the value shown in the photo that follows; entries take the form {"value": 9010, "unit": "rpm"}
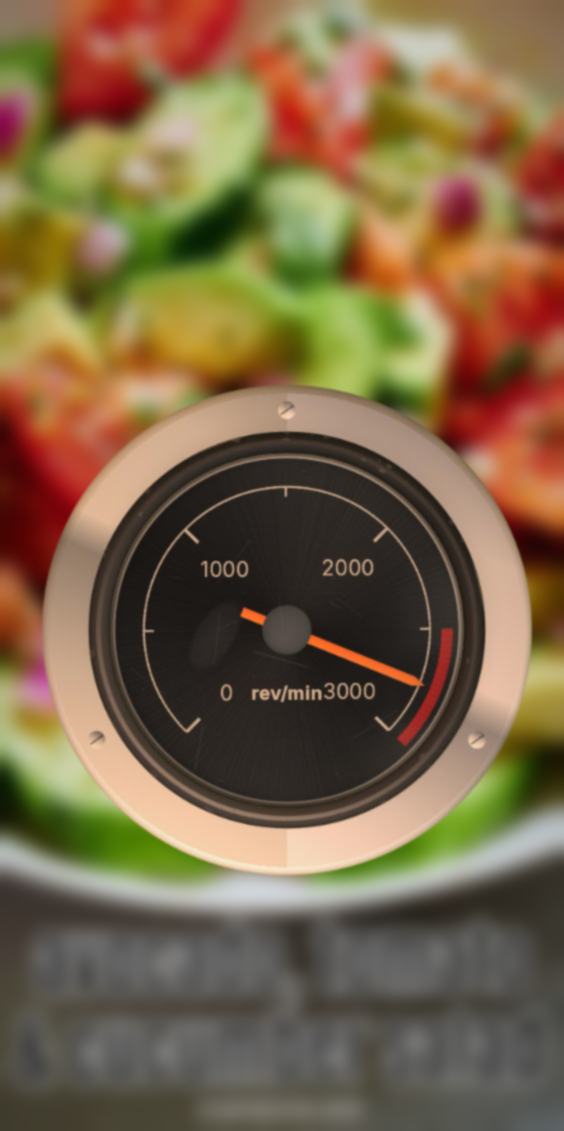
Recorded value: {"value": 2750, "unit": "rpm"}
